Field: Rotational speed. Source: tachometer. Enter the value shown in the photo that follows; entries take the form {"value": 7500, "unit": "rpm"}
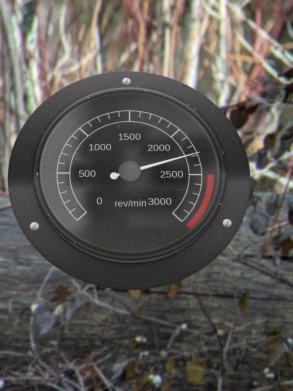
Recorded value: {"value": 2300, "unit": "rpm"}
